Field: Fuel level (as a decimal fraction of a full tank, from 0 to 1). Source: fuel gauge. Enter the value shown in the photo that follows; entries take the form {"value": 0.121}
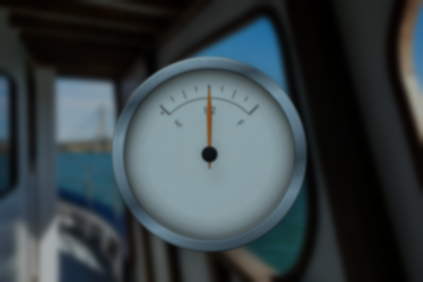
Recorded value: {"value": 0.5}
